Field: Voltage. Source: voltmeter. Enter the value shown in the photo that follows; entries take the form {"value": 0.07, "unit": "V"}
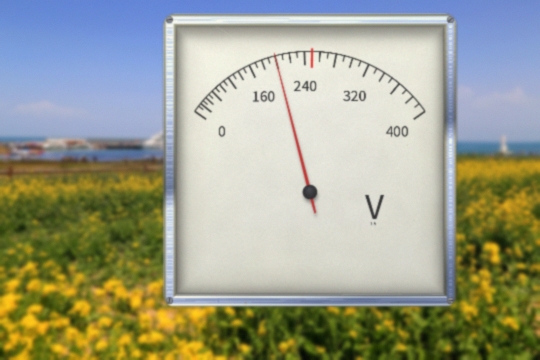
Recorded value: {"value": 200, "unit": "V"}
